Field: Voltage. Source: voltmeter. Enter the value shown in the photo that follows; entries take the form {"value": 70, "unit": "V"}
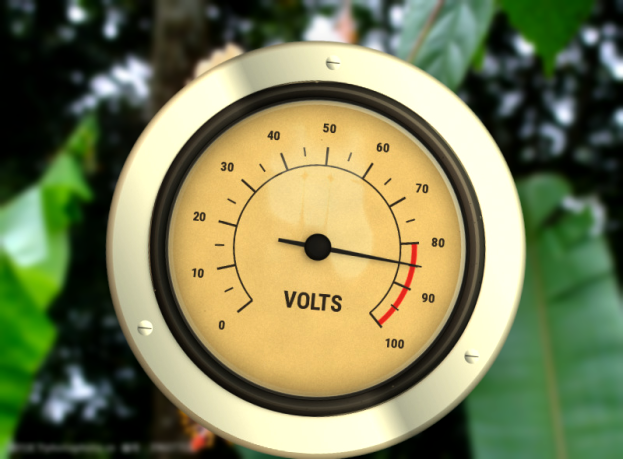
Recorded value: {"value": 85, "unit": "V"}
